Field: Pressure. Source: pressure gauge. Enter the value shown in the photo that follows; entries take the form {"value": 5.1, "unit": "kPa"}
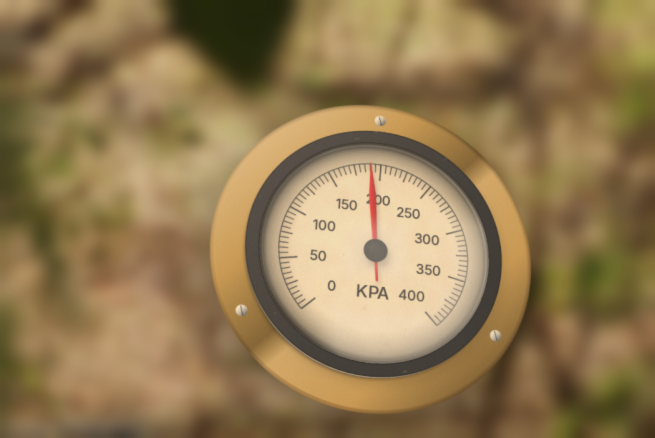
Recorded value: {"value": 190, "unit": "kPa"}
